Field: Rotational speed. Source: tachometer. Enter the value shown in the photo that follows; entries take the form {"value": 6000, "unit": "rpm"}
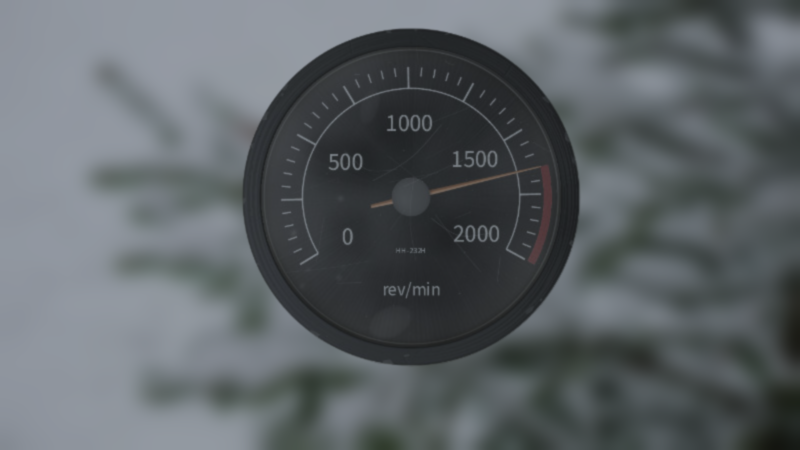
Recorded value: {"value": 1650, "unit": "rpm"}
